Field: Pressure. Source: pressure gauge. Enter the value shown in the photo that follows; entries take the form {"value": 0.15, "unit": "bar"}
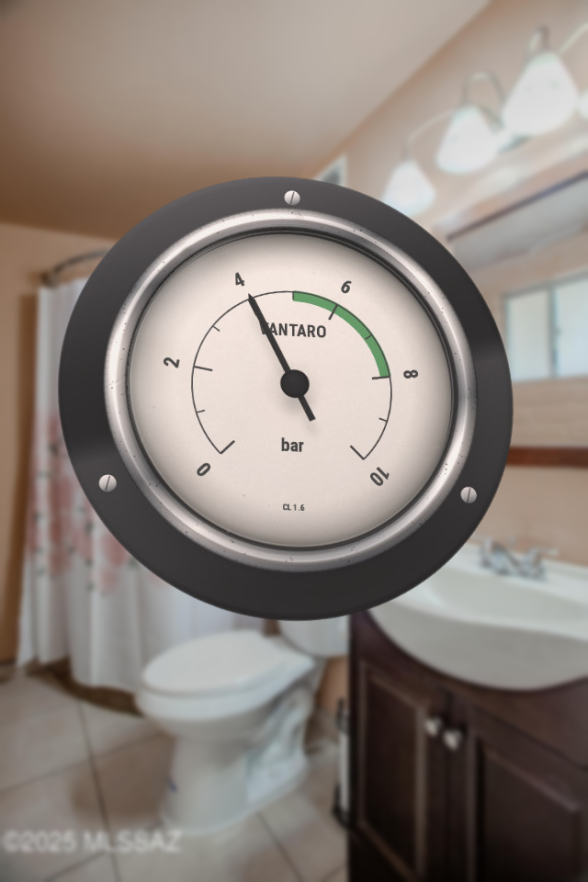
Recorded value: {"value": 4, "unit": "bar"}
